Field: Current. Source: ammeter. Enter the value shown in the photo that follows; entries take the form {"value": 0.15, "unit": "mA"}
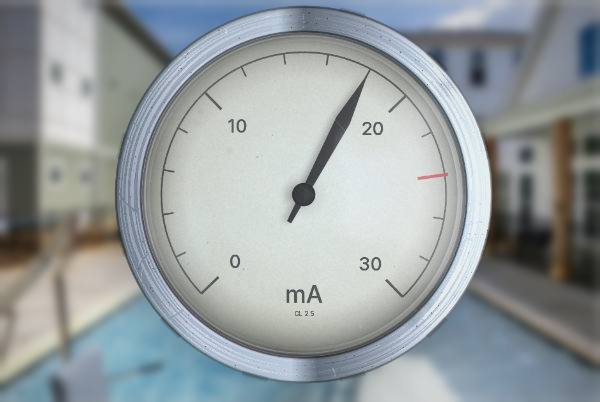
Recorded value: {"value": 18, "unit": "mA"}
